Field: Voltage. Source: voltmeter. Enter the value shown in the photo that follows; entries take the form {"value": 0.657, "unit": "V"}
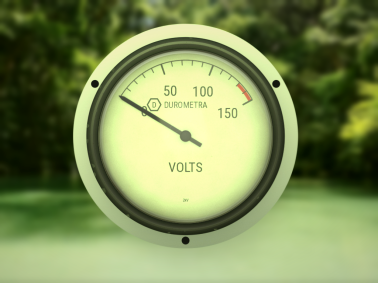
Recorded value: {"value": 0, "unit": "V"}
